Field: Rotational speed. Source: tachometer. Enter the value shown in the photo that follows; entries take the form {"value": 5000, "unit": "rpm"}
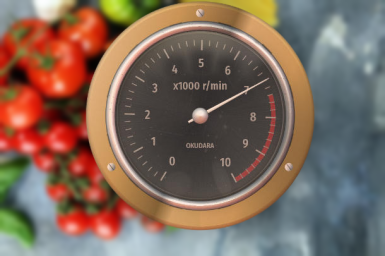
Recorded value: {"value": 7000, "unit": "rpm"}
